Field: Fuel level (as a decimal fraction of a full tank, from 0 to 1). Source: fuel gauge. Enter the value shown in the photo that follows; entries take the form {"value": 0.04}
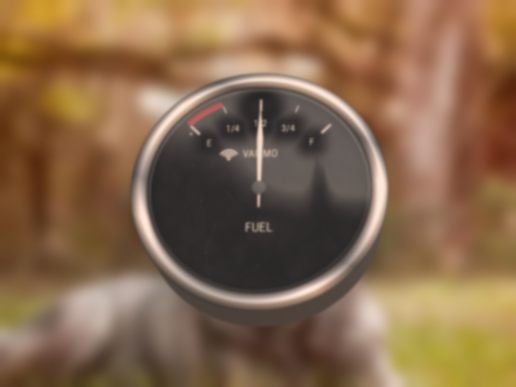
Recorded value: {"value": 0.5}
